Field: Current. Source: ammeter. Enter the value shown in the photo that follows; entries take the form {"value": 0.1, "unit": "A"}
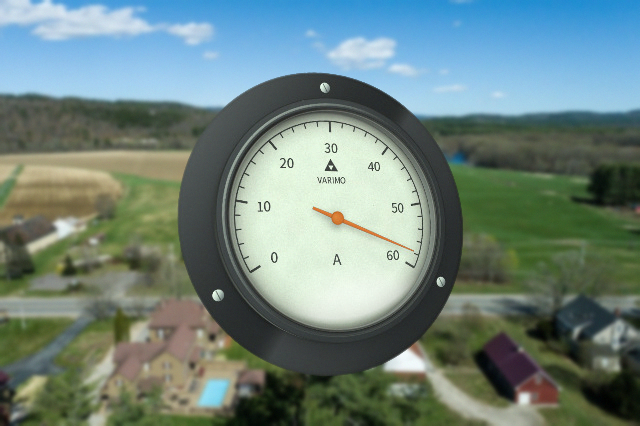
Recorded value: {"value": 58, "unit": "A"}
